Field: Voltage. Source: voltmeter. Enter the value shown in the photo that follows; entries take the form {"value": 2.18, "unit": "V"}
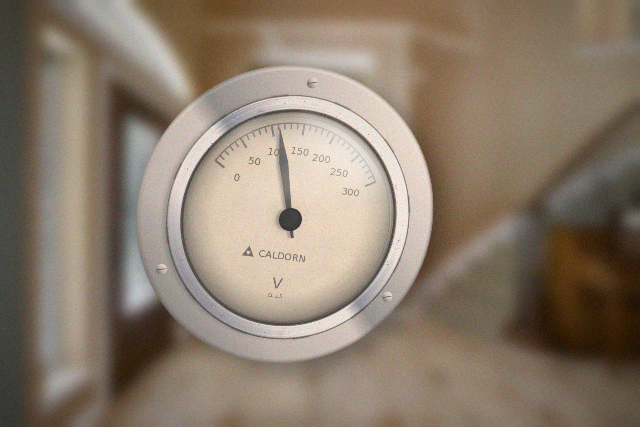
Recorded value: {"value": 110, "unit": "V"}
